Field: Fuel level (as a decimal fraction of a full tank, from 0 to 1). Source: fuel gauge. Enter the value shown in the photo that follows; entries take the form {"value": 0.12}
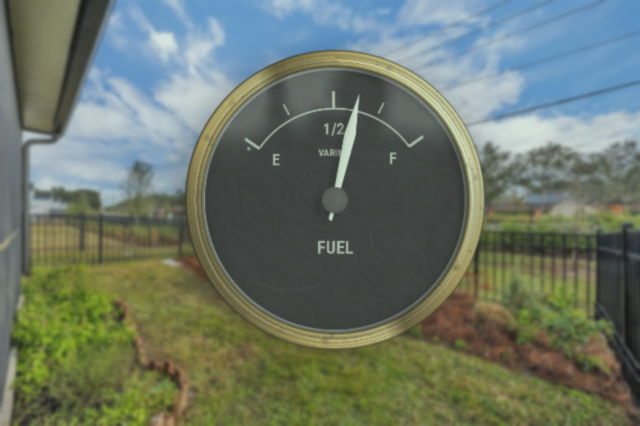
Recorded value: {"value": 0.625}
